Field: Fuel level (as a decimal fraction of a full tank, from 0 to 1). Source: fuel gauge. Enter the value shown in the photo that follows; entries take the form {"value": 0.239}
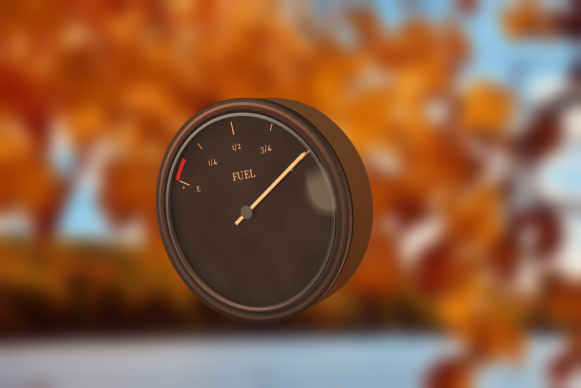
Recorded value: {"value": 1}
